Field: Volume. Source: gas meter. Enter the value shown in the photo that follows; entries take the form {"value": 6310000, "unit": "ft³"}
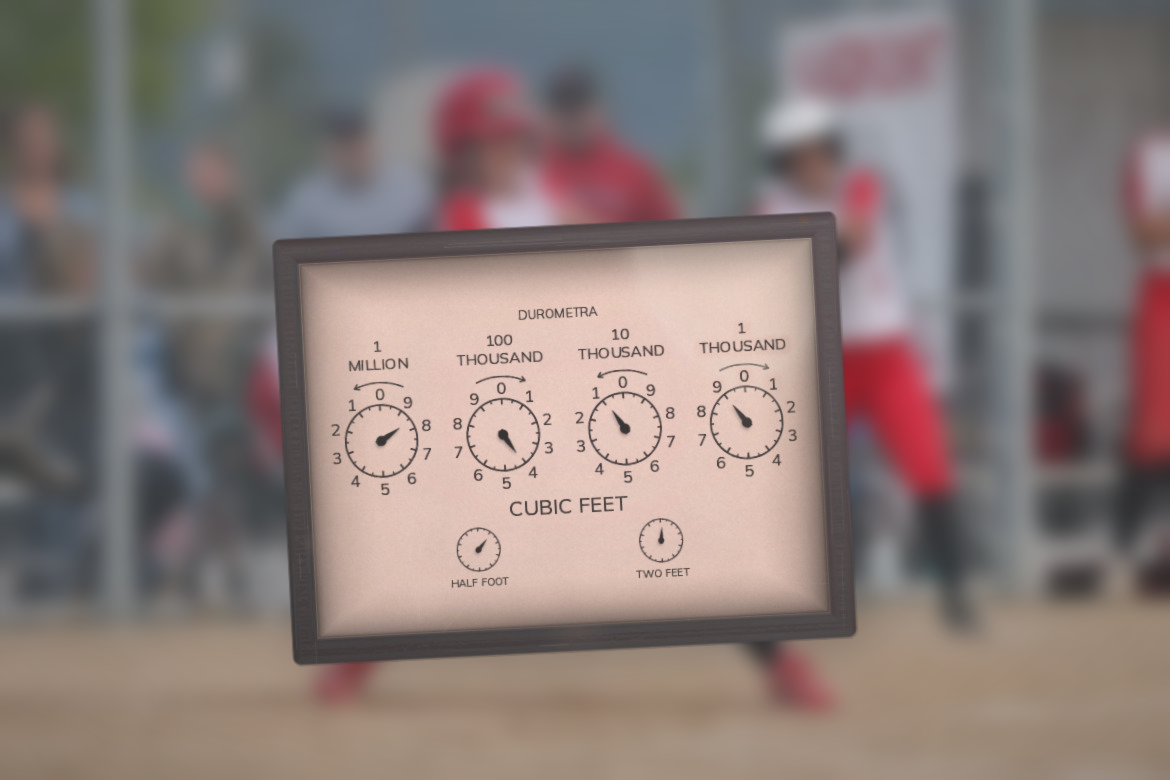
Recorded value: {"value": 840900, "unit": "ft³"}
